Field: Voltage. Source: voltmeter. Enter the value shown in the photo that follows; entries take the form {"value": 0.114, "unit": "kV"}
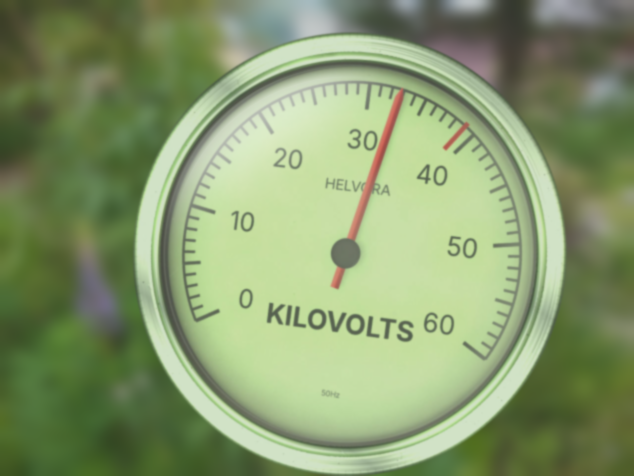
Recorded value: {"value": 33, "unit": "kV"}
